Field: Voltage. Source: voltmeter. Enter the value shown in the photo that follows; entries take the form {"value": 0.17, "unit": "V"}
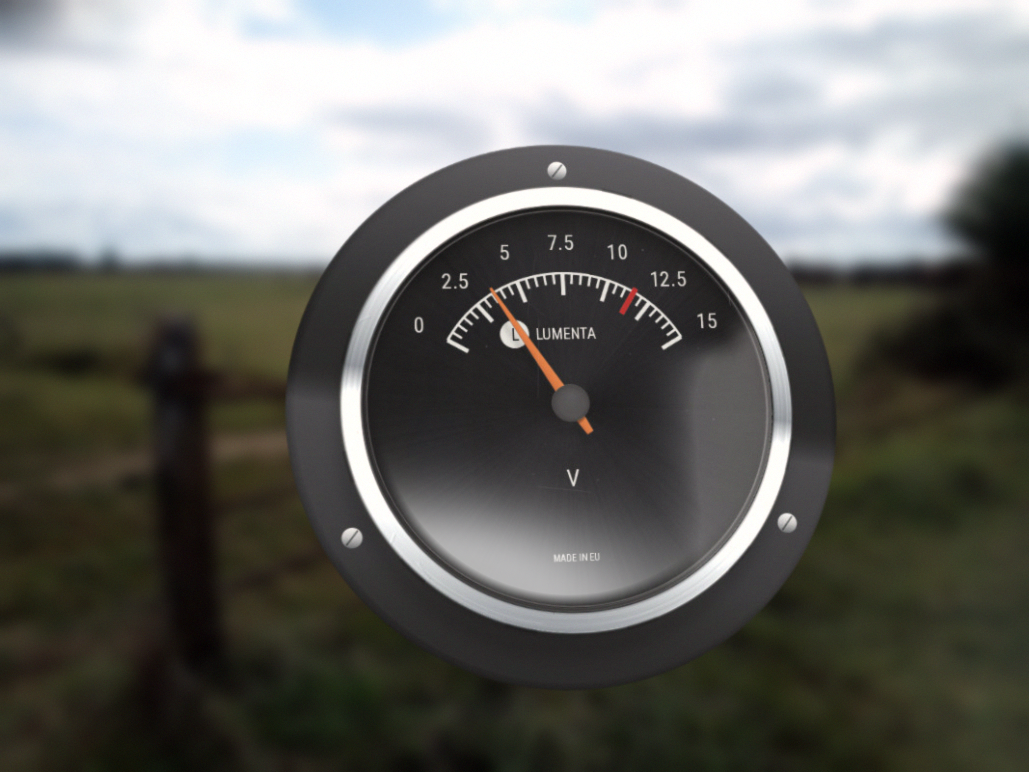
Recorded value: {"value": 3.5, "unit": "V"}
